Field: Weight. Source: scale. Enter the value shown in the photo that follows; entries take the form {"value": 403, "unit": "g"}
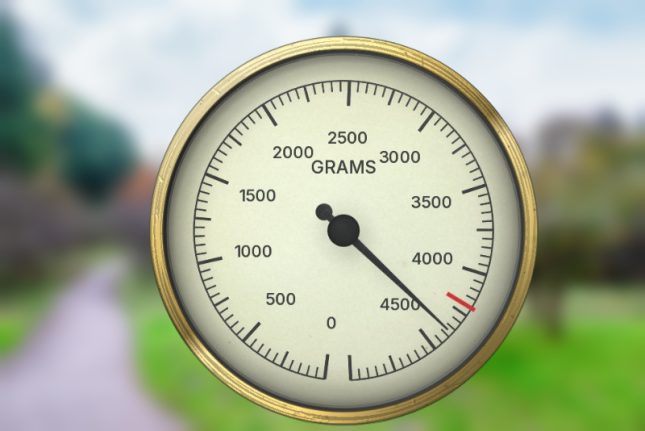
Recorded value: {"value": 4375, "unit": "g"}
